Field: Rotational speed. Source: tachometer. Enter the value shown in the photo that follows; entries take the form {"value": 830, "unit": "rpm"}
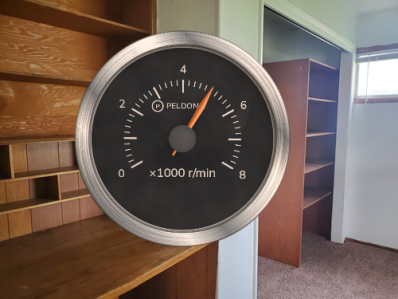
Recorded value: {"value": 5000, "unit": "rpm"}
